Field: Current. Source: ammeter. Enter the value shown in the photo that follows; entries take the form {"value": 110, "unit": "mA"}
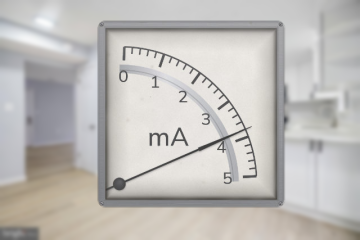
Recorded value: {"value": 3.8, "unit": "mA"}
